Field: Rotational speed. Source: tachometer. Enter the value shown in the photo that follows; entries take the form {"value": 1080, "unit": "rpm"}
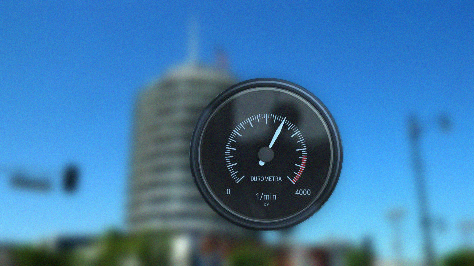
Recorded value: {"value": 2400, "unit": "rpm"}
